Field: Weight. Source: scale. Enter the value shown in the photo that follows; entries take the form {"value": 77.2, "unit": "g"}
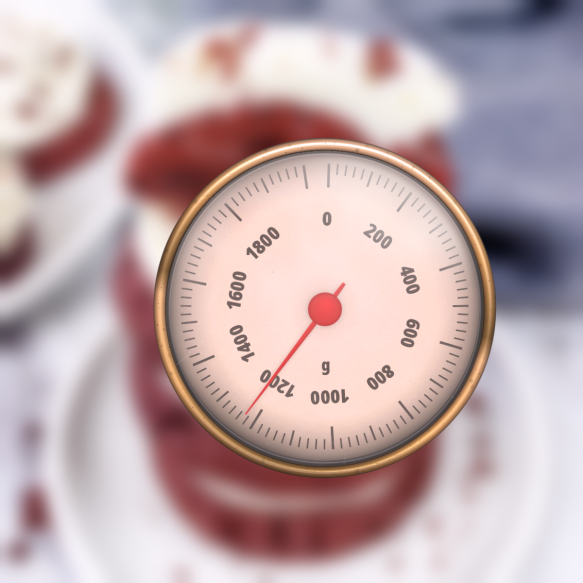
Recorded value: {"value": 1230, "unit": "g"}
